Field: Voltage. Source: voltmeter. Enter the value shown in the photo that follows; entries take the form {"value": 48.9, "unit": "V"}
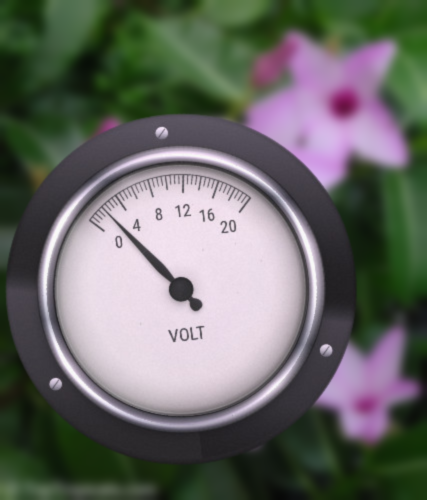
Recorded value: {"value": 2, "unit": "V"}
